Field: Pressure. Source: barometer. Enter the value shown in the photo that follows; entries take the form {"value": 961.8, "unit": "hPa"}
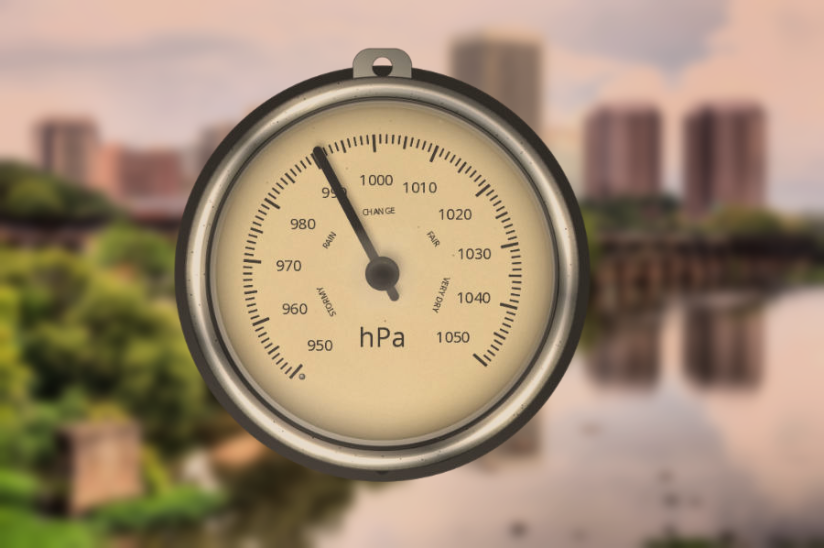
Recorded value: {"value": 991, "unit": "hPa"}
